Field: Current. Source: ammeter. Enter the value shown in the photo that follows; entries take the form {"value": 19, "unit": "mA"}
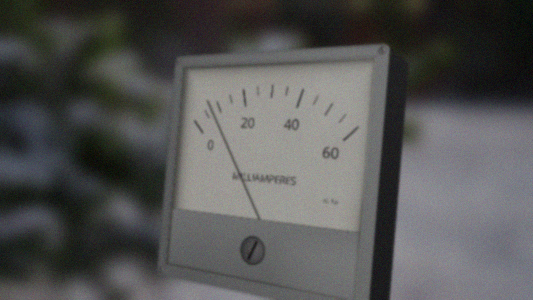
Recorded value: {"value": 7.5, "unit": "mA"}
